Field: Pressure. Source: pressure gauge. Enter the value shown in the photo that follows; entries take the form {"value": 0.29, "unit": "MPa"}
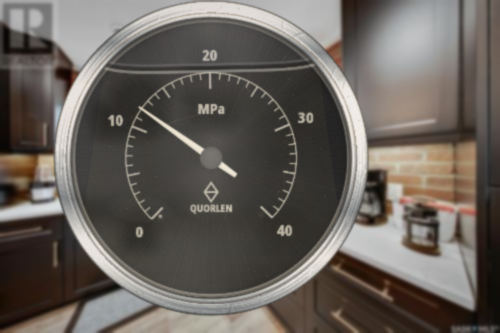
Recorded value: {"value": 12, "unit": "MPa"}
